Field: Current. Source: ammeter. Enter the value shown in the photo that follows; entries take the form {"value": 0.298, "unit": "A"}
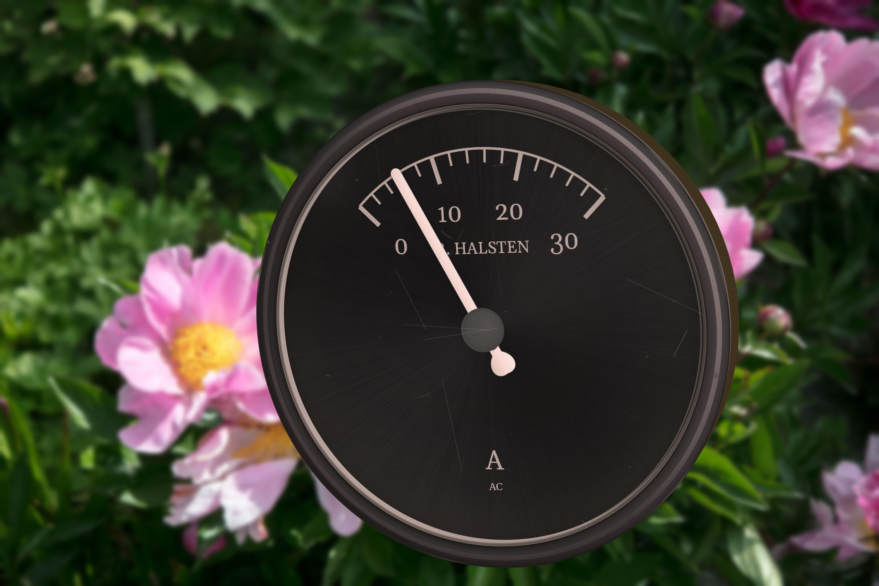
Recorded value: {"value": 6, "unit": "A"}
